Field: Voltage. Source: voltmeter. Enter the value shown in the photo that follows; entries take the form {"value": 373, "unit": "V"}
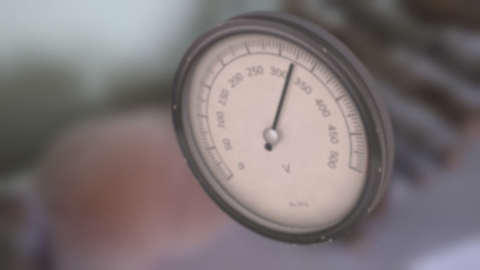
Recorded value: {"value": 325, "unit": "V"}
